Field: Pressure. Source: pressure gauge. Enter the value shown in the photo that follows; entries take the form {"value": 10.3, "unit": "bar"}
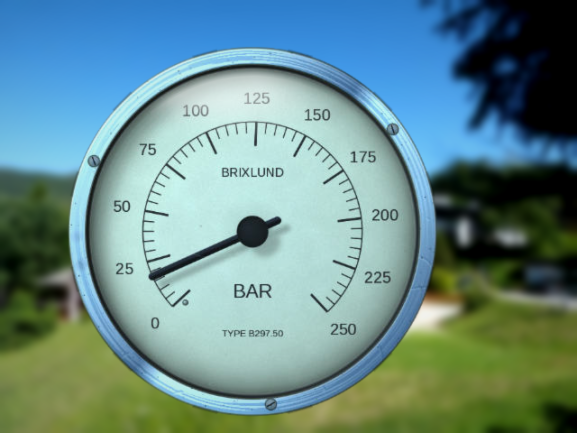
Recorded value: {"value": 17.5, "unit": "bar"}
